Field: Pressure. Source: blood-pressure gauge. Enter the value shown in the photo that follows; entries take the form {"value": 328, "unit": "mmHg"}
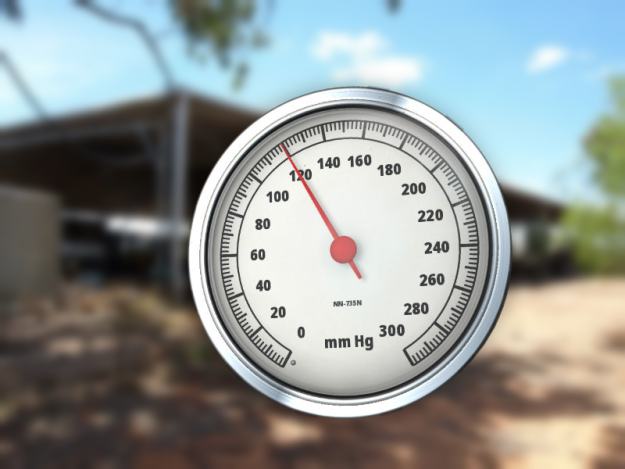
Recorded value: {"value": 120, "unit": "mmHg"}
